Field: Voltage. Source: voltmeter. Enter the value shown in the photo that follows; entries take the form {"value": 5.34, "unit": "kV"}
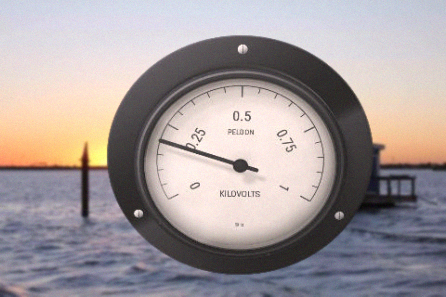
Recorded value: {"value": 0.2, "unit": "kV"}
